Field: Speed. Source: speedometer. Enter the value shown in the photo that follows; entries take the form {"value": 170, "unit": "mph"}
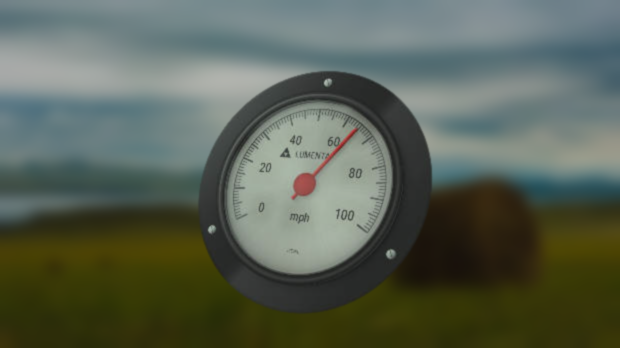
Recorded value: {"value": 65, "unit": "mph"}
